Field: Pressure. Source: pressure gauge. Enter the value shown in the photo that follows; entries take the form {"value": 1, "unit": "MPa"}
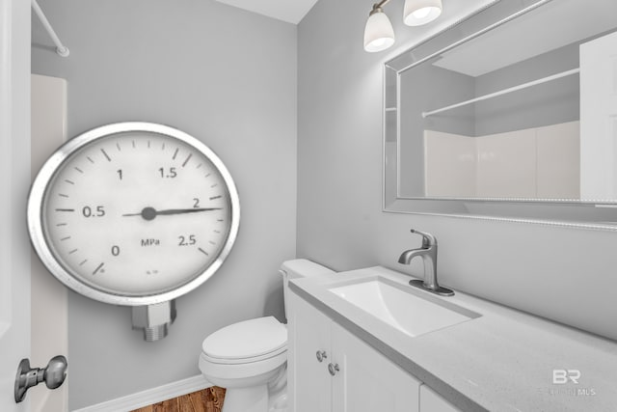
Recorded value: {"value": 2.1, "unit": "MPa"}
